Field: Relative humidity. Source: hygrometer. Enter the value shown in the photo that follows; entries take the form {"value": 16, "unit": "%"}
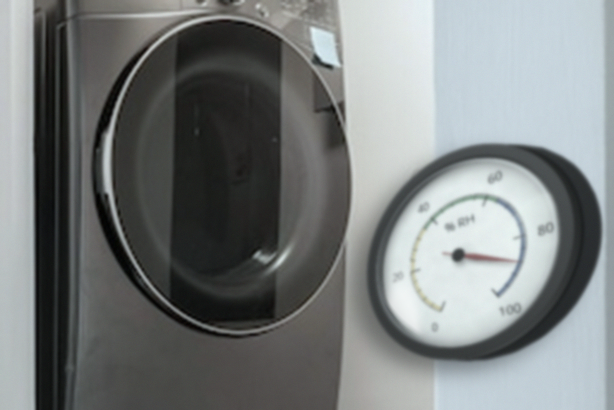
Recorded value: {"value": 88, "unit": "%"}
